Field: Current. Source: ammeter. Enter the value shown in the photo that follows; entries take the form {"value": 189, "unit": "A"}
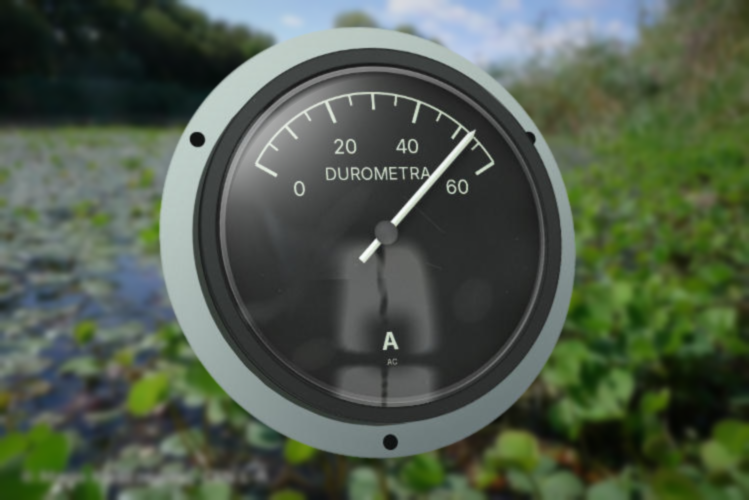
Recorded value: {"value": 52.5, "unit": "A"}
